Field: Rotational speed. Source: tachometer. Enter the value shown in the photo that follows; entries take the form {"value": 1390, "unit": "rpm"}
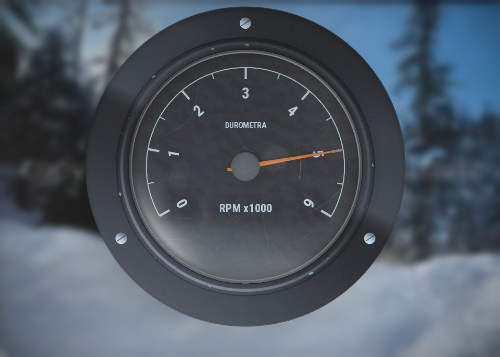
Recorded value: {"value": 5000, "unit": "rpm"}
